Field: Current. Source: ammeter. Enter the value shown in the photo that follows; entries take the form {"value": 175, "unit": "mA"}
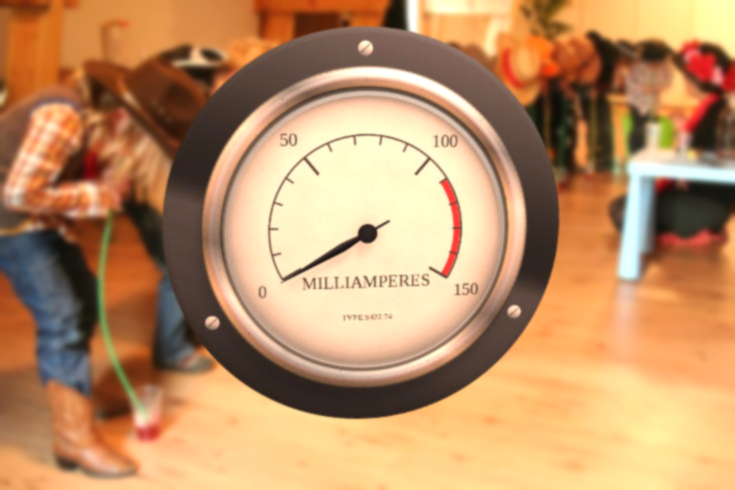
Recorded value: {"value": 0, "unit": "mA"}
